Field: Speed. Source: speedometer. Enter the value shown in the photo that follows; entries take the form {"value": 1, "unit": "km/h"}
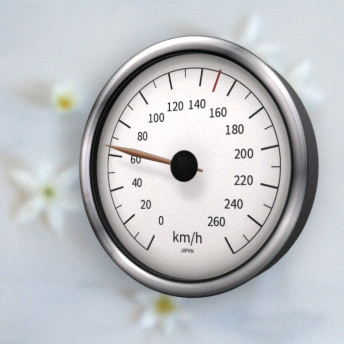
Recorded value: {"value": 65, "unit": "km/h"}
